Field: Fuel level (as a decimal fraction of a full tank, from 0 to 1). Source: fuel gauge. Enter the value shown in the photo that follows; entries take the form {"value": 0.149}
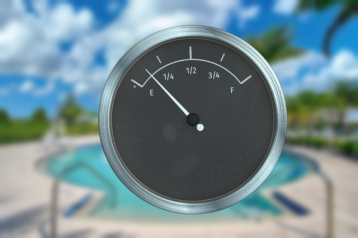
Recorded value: {"value": 0.125}
